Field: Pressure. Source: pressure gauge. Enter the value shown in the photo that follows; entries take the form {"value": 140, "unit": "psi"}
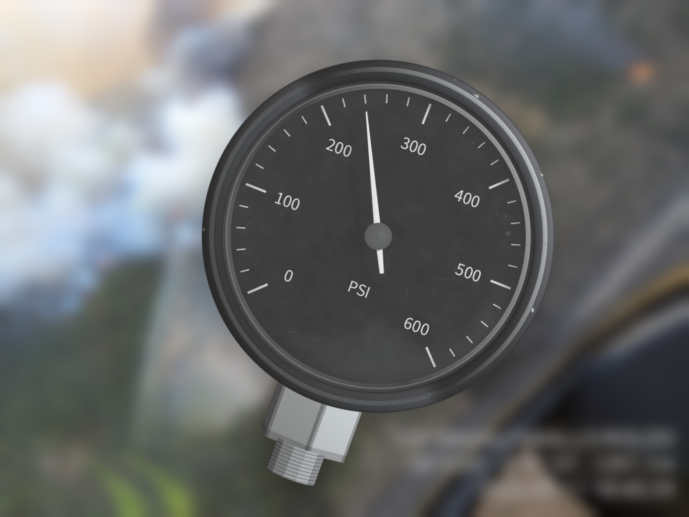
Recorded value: {"value": 240, "unit": "psi"}
